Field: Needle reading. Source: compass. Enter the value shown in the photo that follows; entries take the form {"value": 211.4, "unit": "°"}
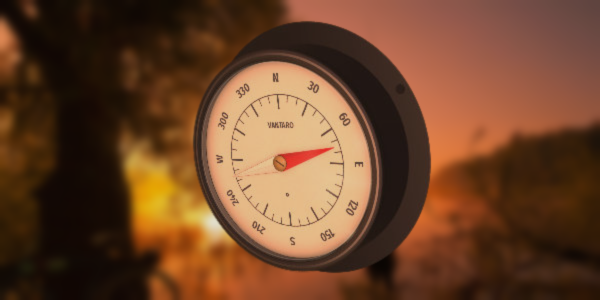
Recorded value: {"value": 75, "unit": "°"}
